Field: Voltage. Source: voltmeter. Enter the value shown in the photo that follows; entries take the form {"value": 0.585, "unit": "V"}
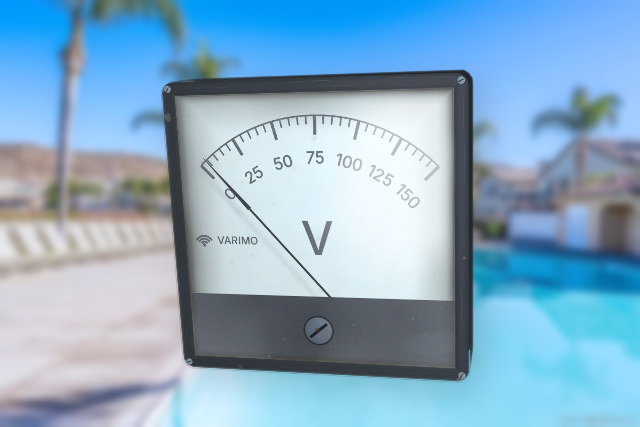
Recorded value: {"value": 5, "unit": "V"}
